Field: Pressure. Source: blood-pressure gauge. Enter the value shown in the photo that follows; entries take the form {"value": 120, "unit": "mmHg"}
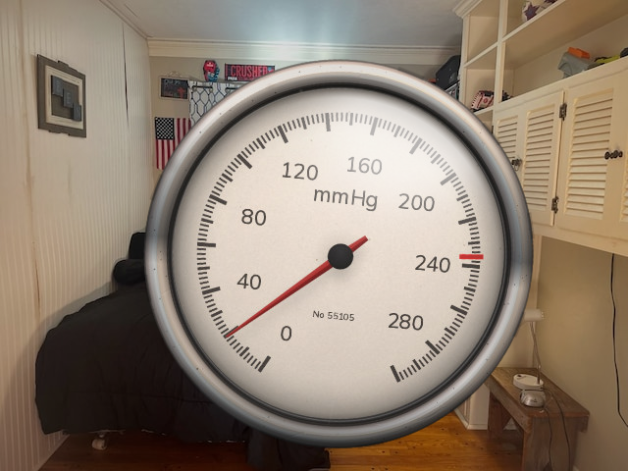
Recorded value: {"value": 20, "unit": "mmHg"}
